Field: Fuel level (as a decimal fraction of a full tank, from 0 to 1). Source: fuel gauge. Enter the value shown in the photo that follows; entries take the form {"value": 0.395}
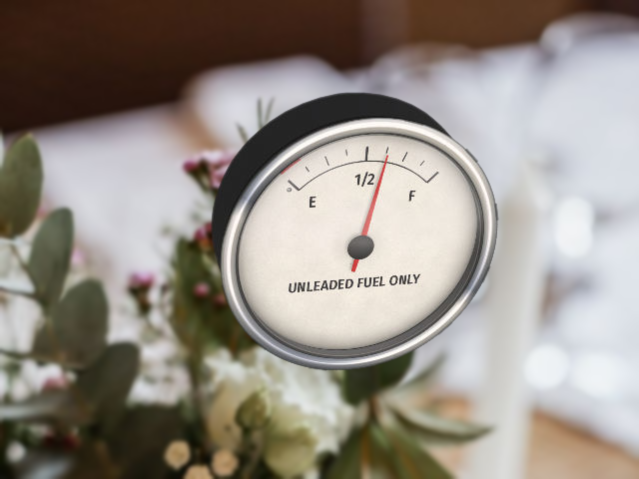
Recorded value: {"value": 0.625}
